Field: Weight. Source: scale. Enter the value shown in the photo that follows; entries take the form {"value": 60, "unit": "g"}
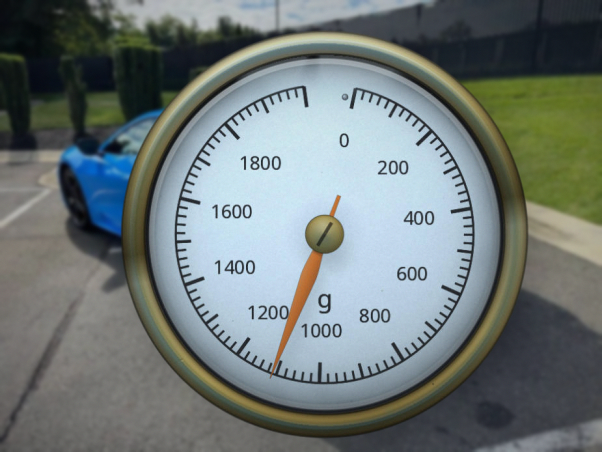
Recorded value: {"value": 1110, "unit": "g"}
